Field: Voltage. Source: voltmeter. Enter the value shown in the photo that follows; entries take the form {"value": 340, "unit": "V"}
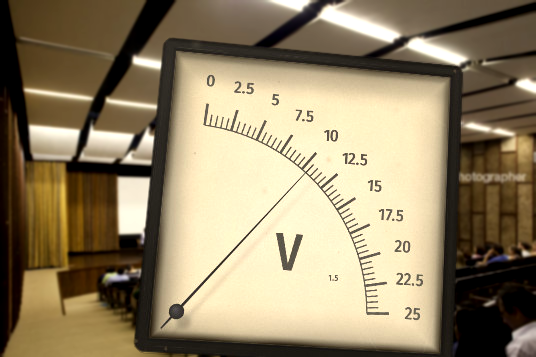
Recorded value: {"value": 10.5, "unit": "V"}
